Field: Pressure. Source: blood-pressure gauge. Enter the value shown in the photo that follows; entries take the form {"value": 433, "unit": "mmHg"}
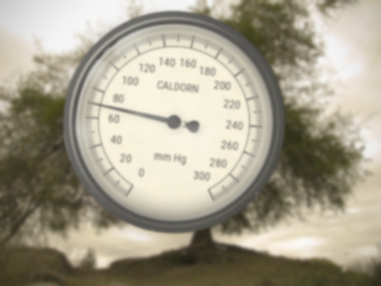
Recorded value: {"value": 70, "unit": "mmHg"}
